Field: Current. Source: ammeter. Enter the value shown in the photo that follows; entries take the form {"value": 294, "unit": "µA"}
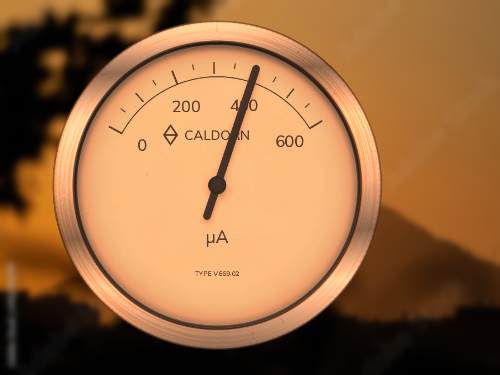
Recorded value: {"value": 400, "unit": "µA"}
